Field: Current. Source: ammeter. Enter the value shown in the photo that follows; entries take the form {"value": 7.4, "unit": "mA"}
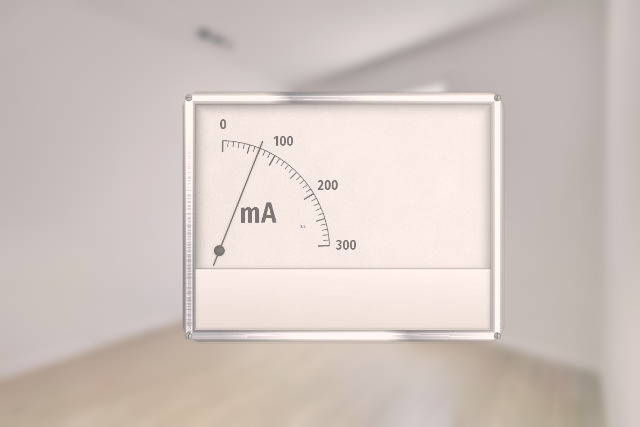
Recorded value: {"value": 70, "unit": "mA"}
